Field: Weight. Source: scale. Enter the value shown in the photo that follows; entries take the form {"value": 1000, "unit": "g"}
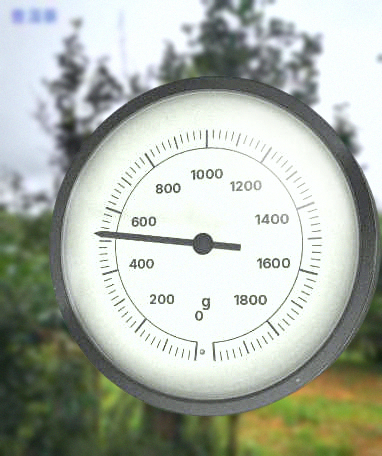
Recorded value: {"value": 520, "unit": "g"}
